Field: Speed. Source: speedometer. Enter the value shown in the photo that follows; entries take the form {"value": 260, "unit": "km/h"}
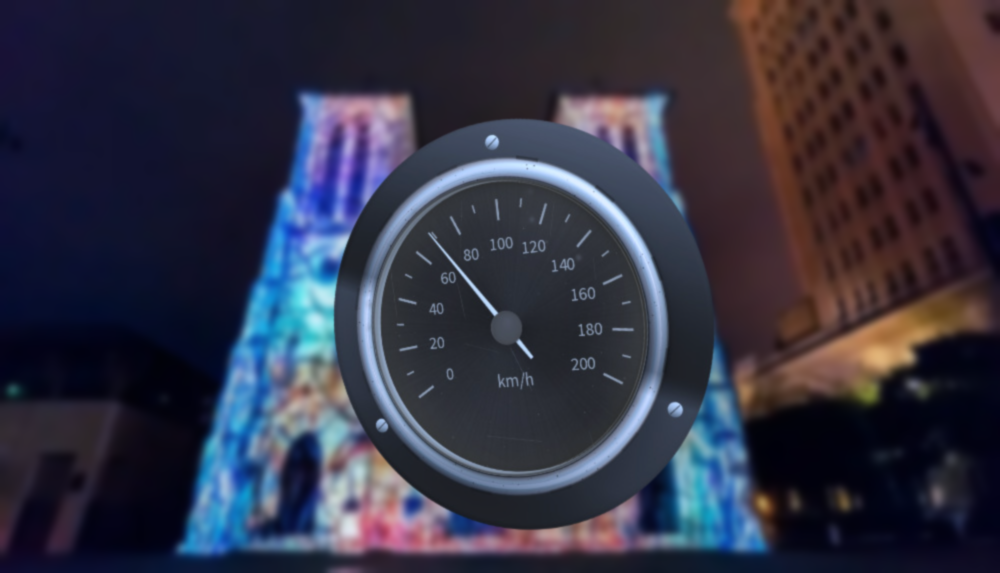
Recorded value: {"value": 70, "unit": "km/h"}
